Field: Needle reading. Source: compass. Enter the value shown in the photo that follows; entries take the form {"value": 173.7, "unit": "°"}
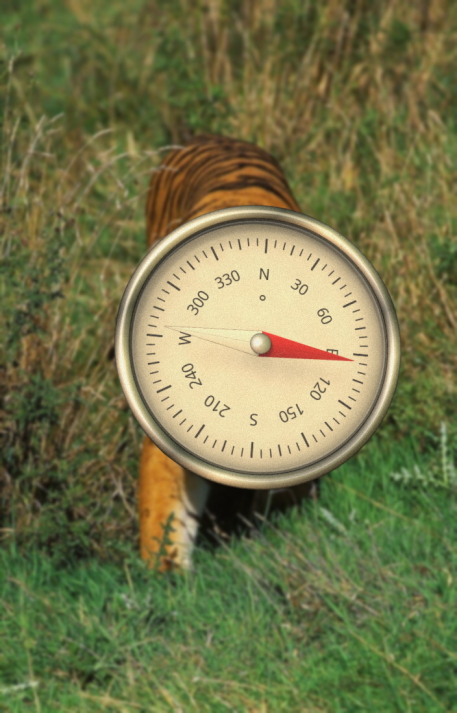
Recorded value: {"value": 95, "unit": "°"}
